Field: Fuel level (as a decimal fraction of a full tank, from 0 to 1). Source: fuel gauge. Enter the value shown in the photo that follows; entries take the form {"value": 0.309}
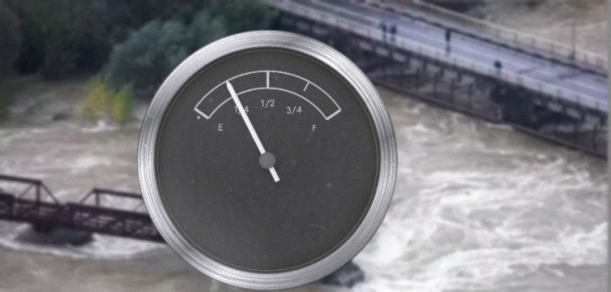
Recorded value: {"value": 0.25}
